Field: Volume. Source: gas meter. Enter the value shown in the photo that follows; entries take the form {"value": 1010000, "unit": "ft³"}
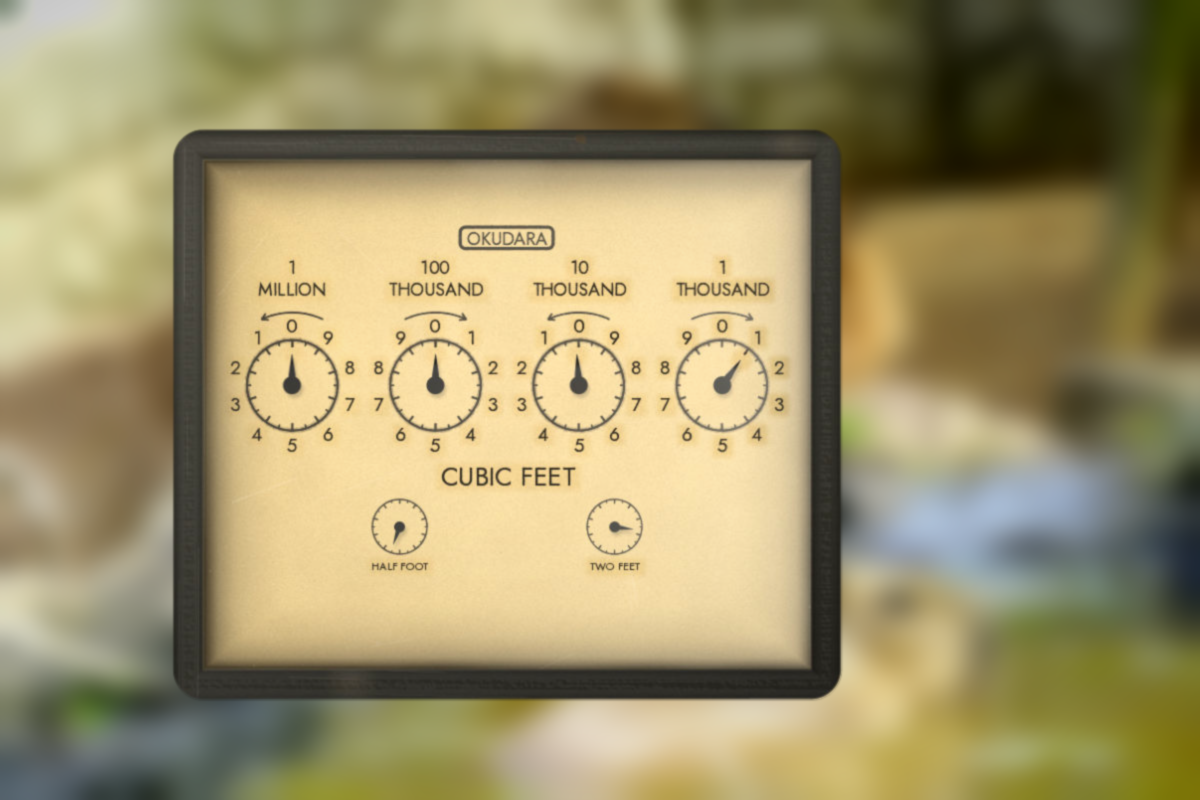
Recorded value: {"value": 100, "unit": "ft³"}
